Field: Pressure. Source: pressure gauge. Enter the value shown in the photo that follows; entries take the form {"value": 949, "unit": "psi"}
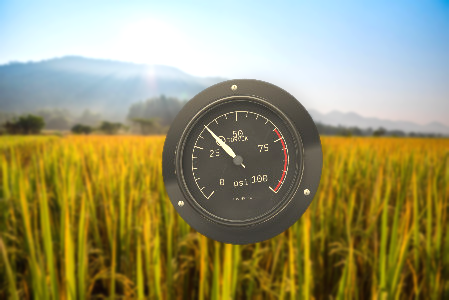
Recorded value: {"value": 35, "unit": "psi"}
